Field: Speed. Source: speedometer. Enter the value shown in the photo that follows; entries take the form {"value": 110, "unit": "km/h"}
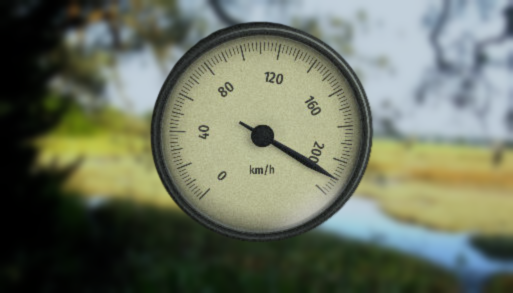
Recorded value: {"value": 210, "unit": "km/h"}
